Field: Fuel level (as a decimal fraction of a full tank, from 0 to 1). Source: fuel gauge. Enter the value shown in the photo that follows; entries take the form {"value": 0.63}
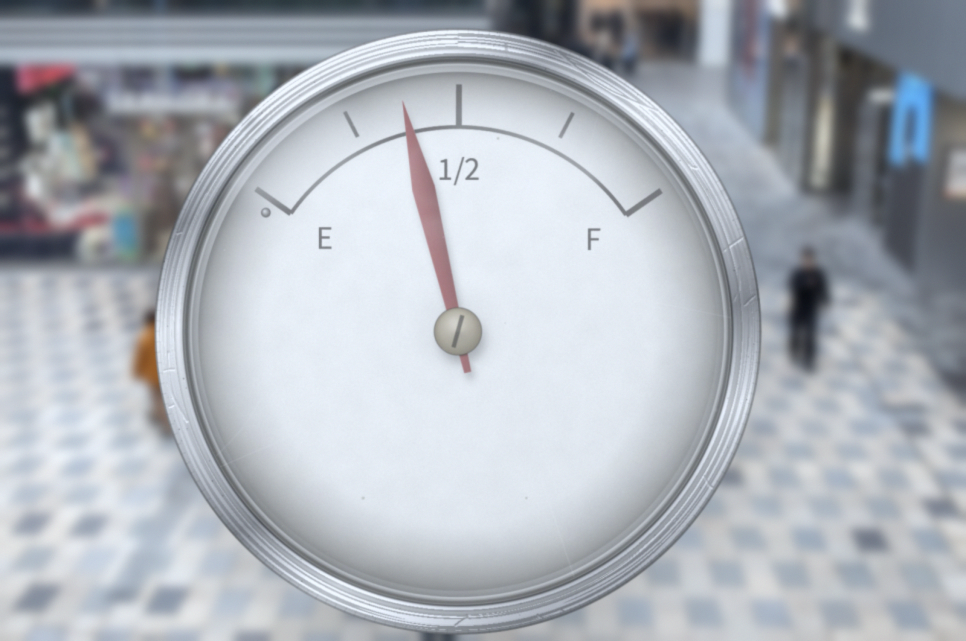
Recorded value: {"value": 0.375}
